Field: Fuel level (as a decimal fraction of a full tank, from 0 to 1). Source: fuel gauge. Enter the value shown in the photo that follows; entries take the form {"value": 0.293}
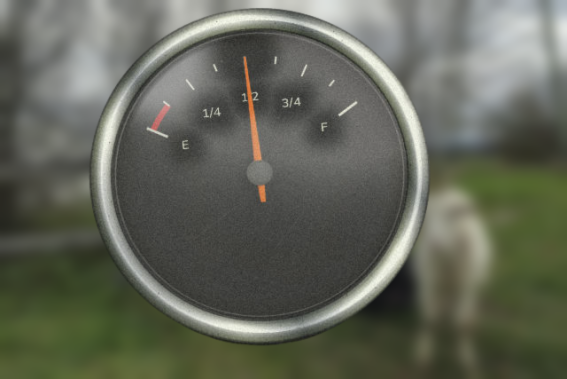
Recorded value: {"value": 0.5}
